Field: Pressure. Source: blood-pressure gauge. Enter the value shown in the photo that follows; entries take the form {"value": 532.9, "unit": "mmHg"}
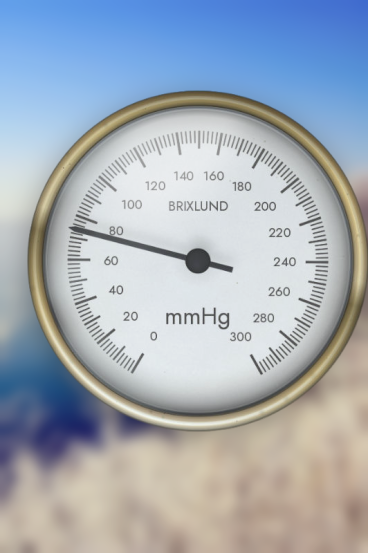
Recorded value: {"value": 74, "unit": "mmHg"}
